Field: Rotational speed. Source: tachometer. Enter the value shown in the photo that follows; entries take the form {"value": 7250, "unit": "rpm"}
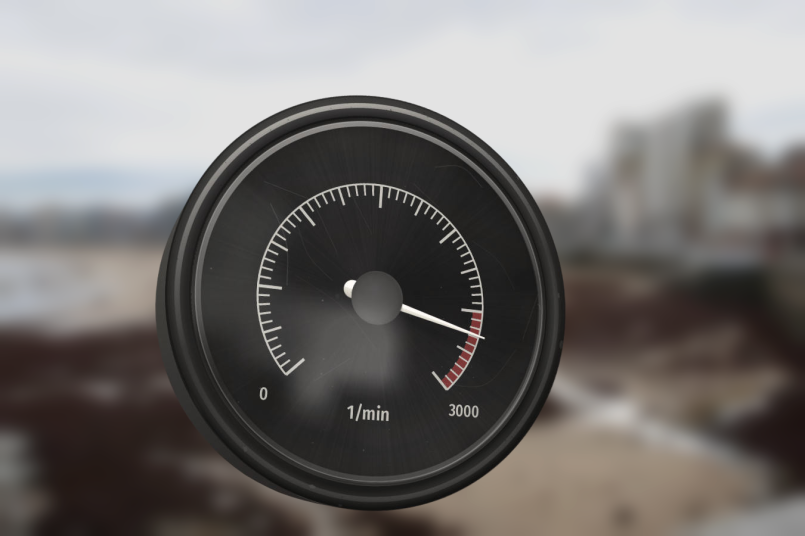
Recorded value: {"value": 2650, "unit": "rpm"}
